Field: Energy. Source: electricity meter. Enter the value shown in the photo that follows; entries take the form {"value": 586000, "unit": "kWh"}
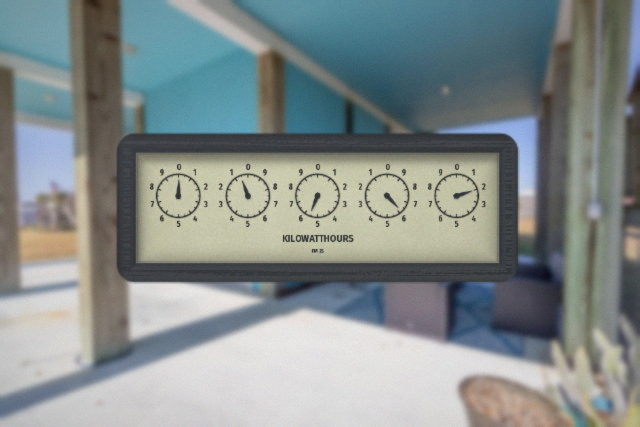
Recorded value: {"value": 562, "unit": "kWh"}
